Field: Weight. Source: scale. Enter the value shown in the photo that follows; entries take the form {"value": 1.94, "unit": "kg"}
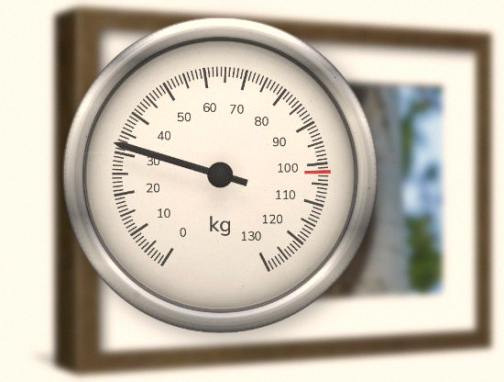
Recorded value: {"value": 32, "unit": "kg"}
